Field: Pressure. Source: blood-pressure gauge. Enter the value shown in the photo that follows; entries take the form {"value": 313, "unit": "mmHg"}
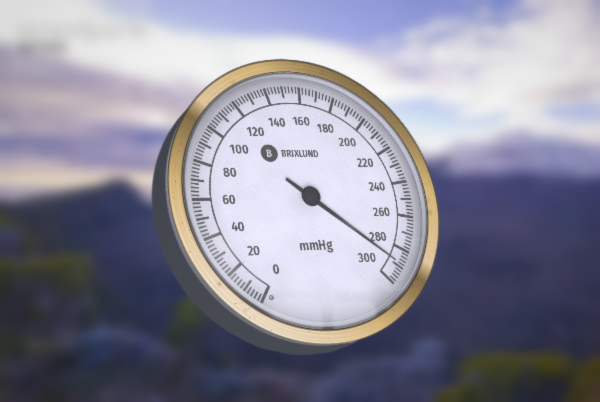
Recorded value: {"value": 290, "unit": "mmHg"}
